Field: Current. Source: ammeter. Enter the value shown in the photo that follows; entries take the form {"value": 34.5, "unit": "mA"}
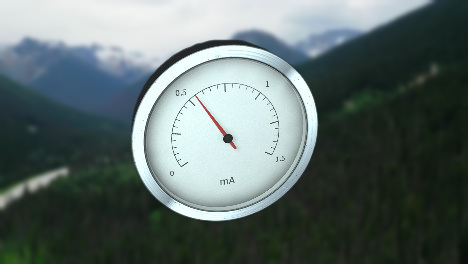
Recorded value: {"value": 0.55, "unit": "mA"}
